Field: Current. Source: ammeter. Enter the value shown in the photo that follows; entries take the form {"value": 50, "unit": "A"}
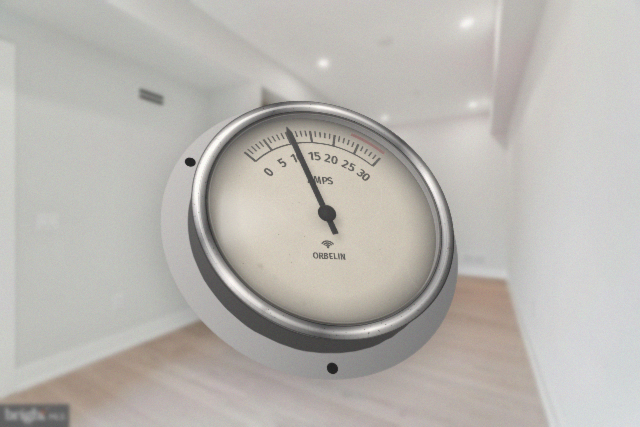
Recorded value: {"value": 10, "unit": "A"}
